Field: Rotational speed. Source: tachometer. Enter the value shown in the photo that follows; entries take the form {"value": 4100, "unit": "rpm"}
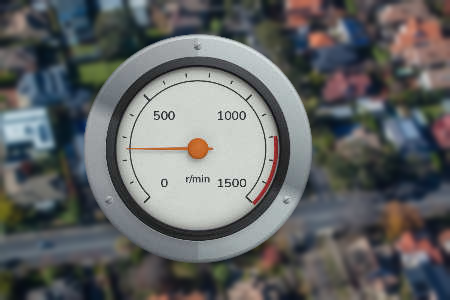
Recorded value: {"value": 250, "unit": "rpm"}
